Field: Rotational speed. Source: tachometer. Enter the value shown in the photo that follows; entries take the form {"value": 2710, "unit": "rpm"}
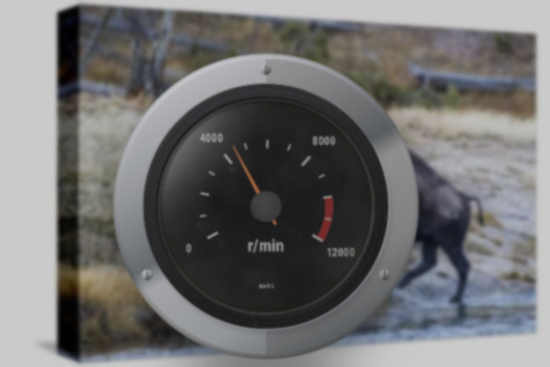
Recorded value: {"value": 4500, "unit": "rpm"}
